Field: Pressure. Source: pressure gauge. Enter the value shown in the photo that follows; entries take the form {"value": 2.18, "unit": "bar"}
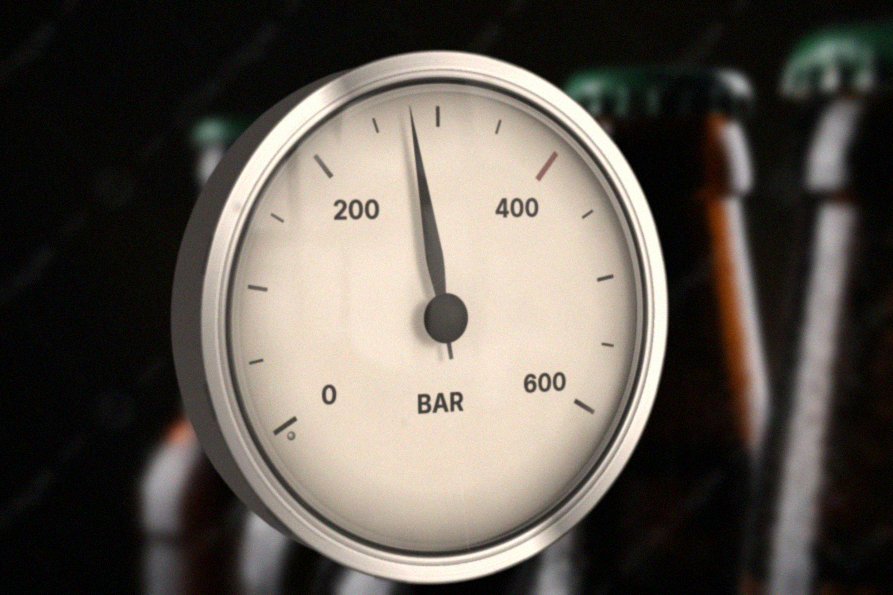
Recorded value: {"value": 275, "unit": "bar"}
